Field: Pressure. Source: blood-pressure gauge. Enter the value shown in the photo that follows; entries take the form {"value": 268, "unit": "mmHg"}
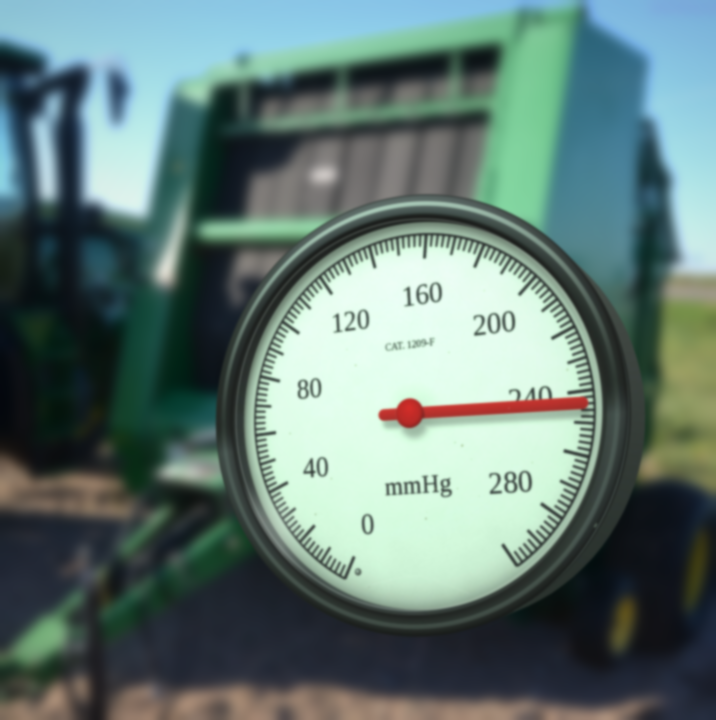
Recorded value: {"value": 244, "unit": "mmHg"}
